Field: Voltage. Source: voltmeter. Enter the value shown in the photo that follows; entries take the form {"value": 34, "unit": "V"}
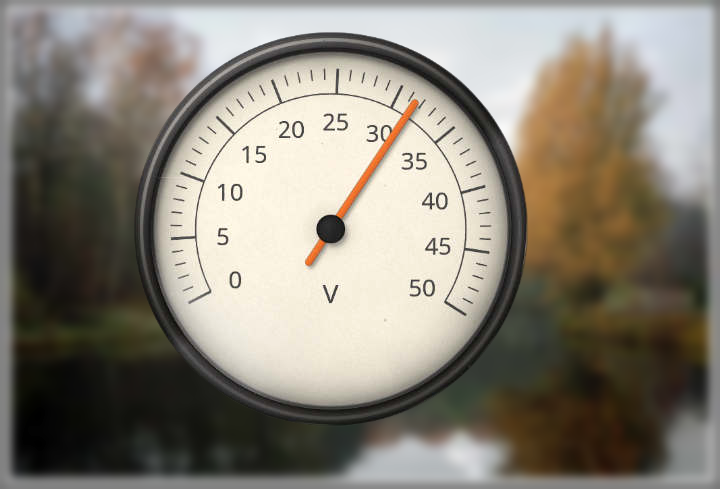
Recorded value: {"value": 31.5, "unit": "V"}
